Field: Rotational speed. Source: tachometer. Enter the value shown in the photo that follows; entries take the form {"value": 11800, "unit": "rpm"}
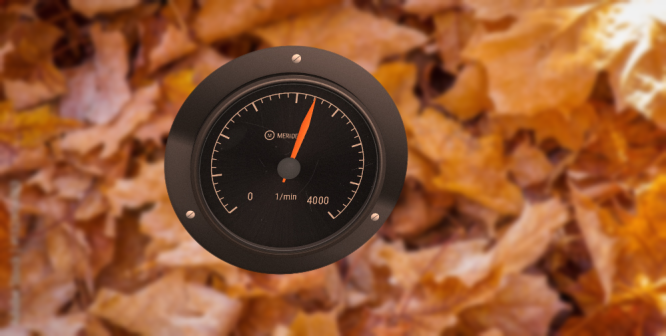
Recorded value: {"value": 2200, "unit": "rpm"}
